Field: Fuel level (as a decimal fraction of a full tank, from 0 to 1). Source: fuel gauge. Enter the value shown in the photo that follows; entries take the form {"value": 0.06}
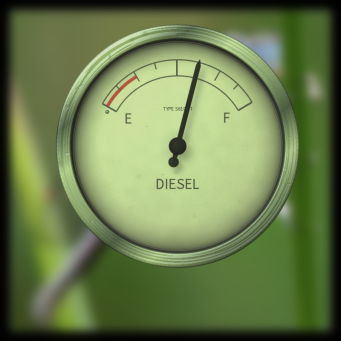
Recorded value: {"value": 0.625}
